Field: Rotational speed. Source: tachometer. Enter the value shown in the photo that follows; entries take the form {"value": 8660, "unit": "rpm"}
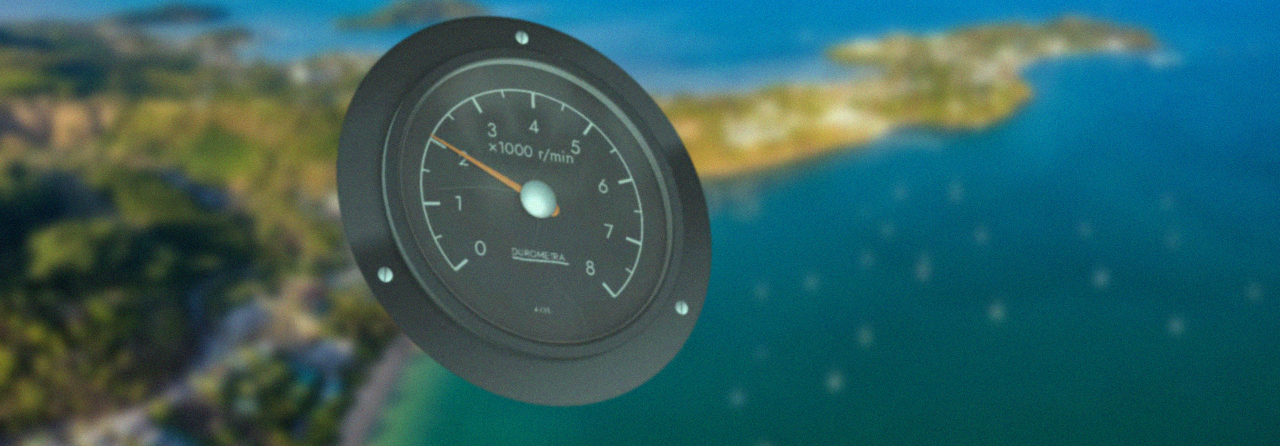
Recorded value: {"value": 2000, "unit": "rpm"}
